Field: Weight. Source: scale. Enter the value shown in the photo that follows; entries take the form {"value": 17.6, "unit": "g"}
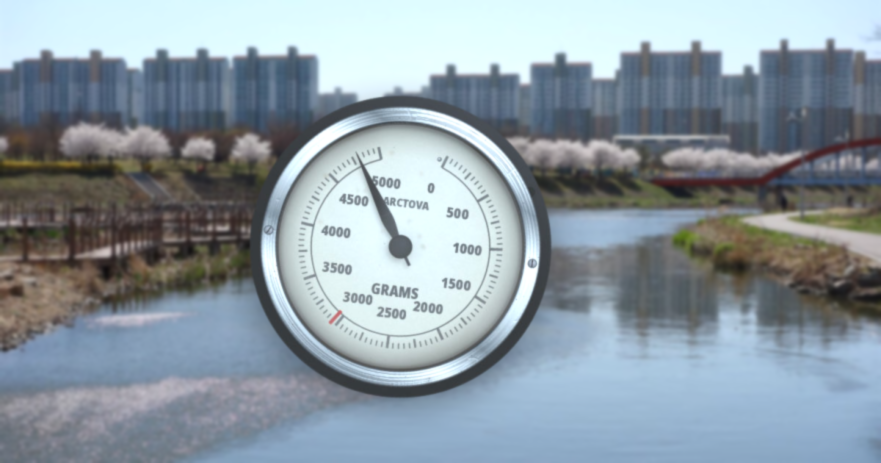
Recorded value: {"value": 4800, "unit": "g"}
